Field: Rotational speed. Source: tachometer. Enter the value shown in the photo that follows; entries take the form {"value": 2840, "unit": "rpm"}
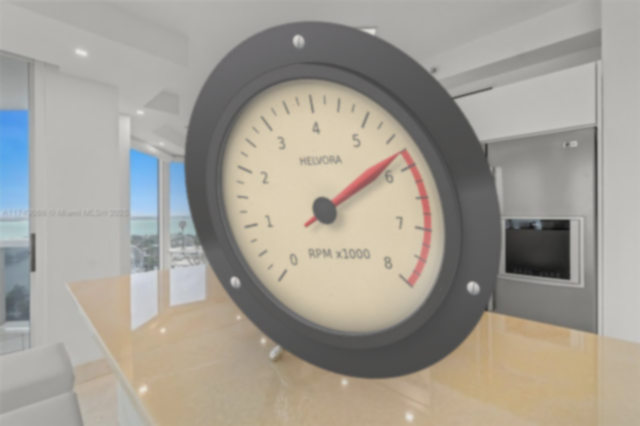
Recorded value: {"value": 5750, "unit": "rpm"}
